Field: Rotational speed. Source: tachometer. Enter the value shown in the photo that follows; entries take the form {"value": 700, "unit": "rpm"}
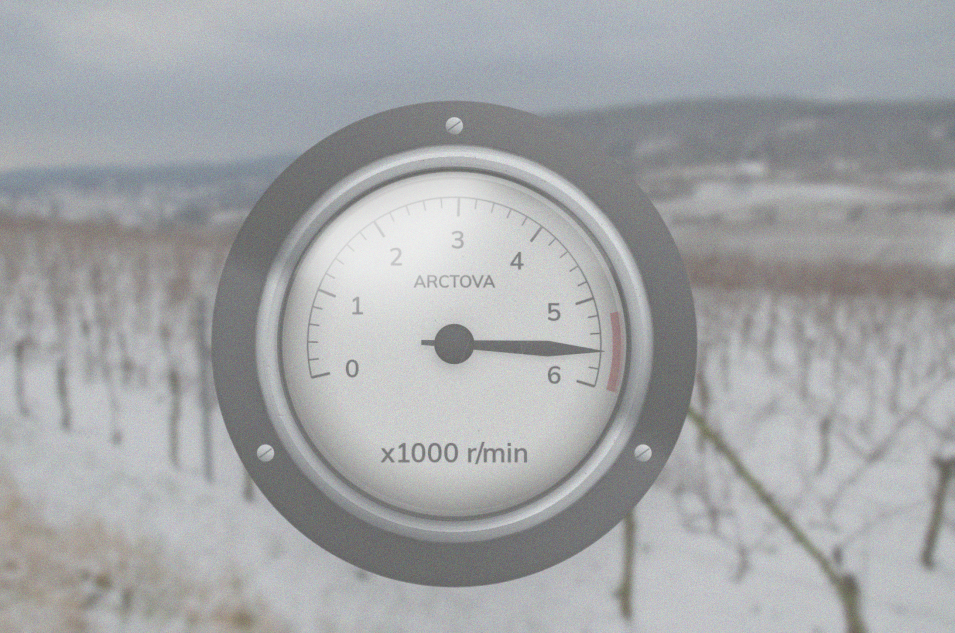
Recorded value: {"value": 5600, "unit": "rpm"}
